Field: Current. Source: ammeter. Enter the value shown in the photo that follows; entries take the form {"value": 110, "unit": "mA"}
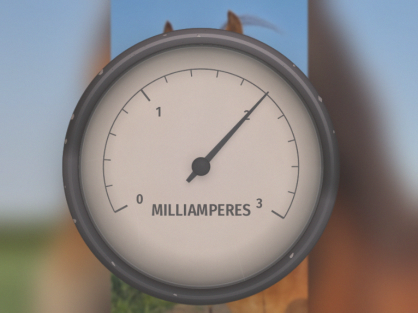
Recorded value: {"value": 2, "unit": "mA"}
